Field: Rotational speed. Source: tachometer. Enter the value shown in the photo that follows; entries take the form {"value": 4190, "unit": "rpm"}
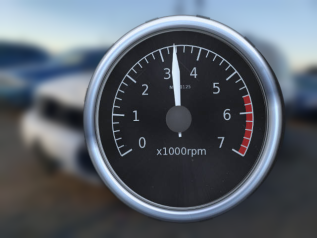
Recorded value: {"value": 3400, "unit": "rpm"}
